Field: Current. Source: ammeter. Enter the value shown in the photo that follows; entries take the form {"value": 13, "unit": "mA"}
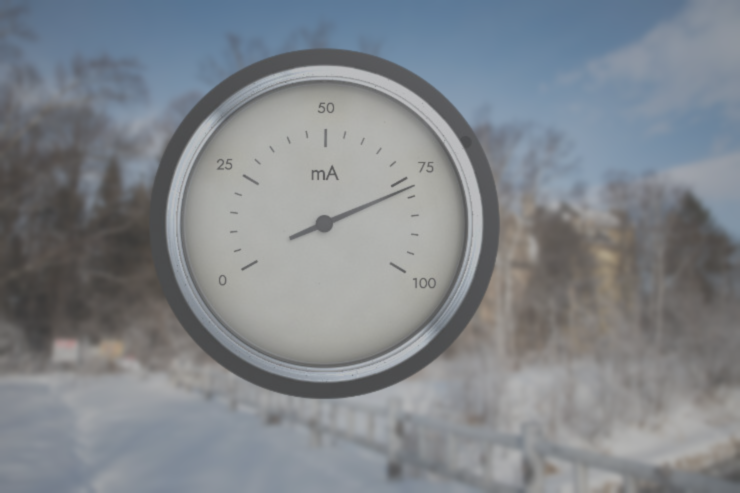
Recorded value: {"value": 77.5, "unit": "mA"}
